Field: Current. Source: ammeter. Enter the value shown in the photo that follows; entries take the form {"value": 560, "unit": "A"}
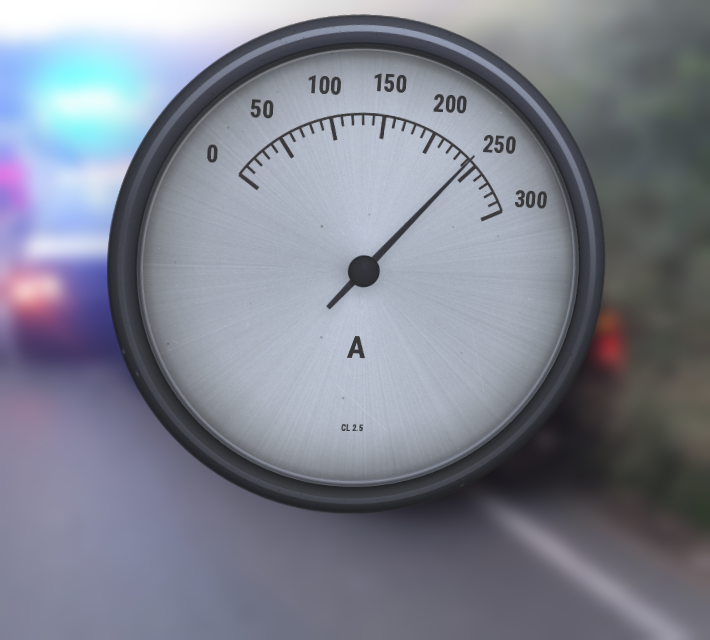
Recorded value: {"value": 240, "unit": "A"}
